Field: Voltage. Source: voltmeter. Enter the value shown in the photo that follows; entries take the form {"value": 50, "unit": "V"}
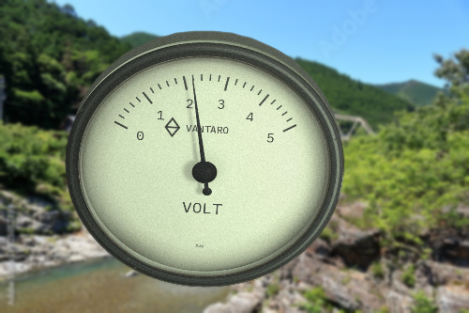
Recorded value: {"value": 2.2, "unit": "V"}
